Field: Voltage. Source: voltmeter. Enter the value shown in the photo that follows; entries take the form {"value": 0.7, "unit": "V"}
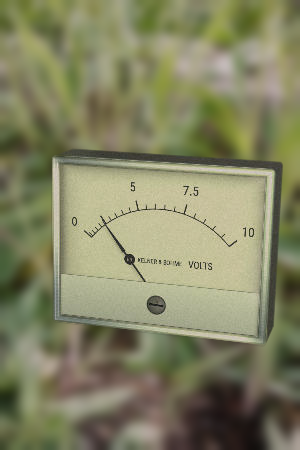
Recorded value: {"value": 2.5, "unit": "V"}
